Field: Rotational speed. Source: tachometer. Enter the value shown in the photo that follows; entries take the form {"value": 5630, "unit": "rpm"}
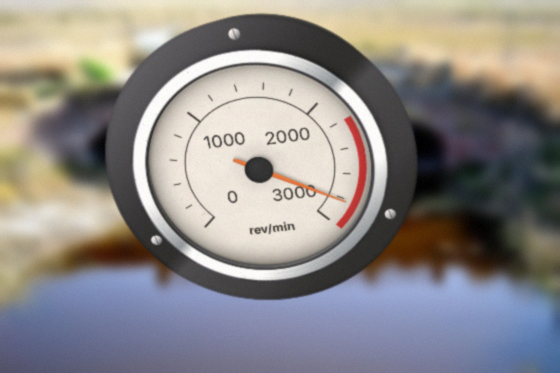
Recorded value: {"value": 2800, "unit": "rpm"}
